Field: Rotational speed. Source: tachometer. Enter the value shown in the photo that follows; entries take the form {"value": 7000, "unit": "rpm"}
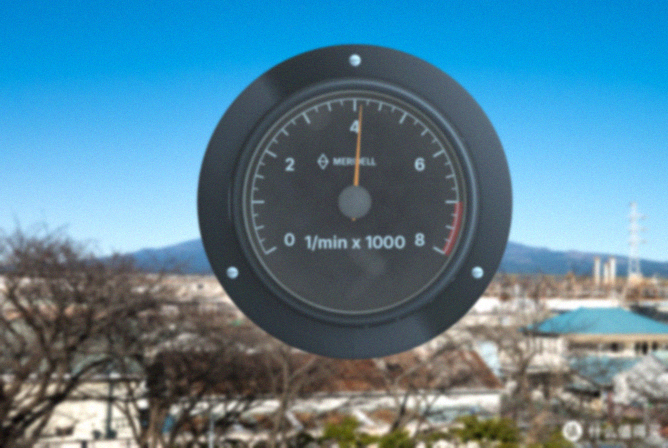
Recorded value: {"value": 4125, "unit": "rpm"}
